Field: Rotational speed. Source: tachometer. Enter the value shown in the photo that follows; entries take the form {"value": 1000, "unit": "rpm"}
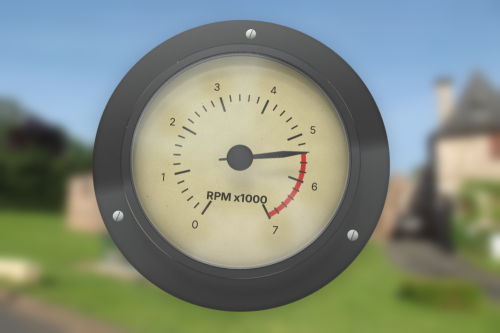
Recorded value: {"value": 5400, "unit": "rpm"}
